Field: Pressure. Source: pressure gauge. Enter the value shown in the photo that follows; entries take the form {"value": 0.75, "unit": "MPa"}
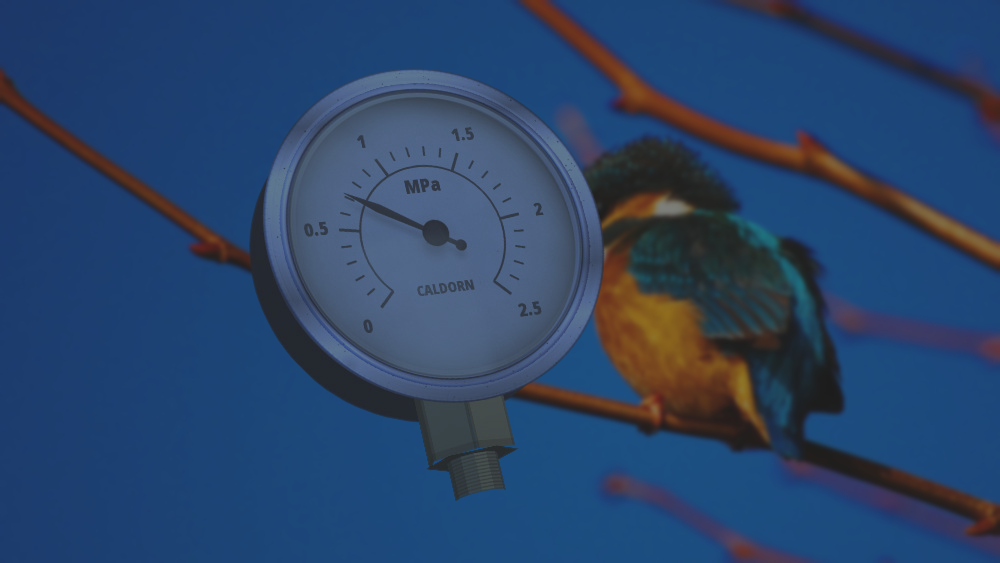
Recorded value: {"value": 0.7, "unit": "MPa"}
